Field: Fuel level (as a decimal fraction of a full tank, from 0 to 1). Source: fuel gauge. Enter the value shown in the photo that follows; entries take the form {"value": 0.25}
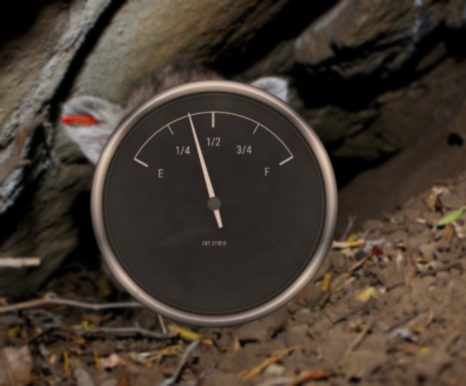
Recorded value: {"value": 0.375}
